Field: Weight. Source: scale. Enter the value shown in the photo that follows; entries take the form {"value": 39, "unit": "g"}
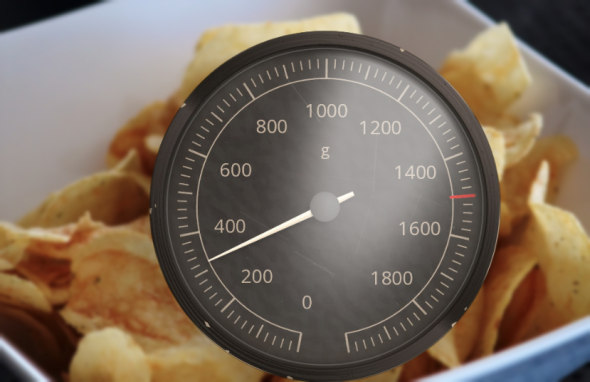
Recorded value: {"value": 320, "unit": "g"}
